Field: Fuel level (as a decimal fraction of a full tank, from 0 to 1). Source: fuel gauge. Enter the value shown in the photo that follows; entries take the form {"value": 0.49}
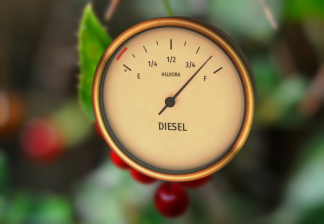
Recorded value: {"value": 0.875}
